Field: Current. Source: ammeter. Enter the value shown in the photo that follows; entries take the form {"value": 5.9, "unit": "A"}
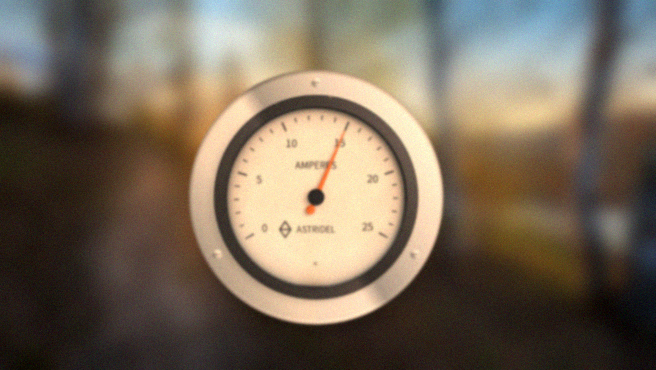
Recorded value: {"value": 15, "unit": "A"}
